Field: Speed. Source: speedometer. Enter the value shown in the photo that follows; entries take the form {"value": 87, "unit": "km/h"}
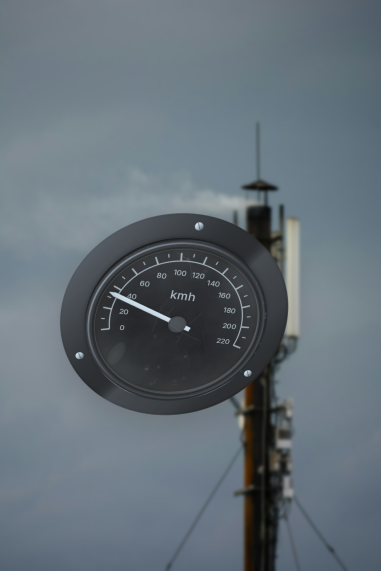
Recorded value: {"value": 35, "unit": "km/h"}
